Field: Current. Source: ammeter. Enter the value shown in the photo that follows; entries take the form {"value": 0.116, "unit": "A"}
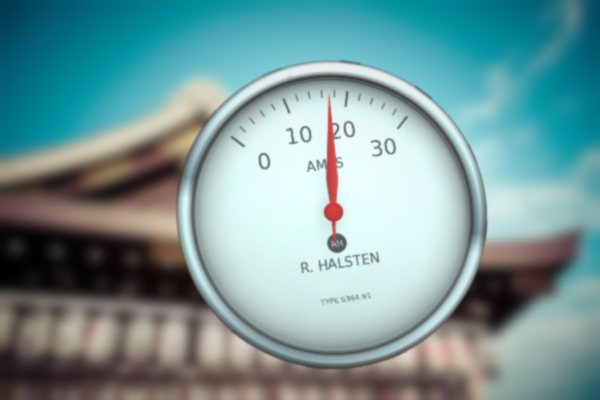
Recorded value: {"value": 17, "unit": "A"}
